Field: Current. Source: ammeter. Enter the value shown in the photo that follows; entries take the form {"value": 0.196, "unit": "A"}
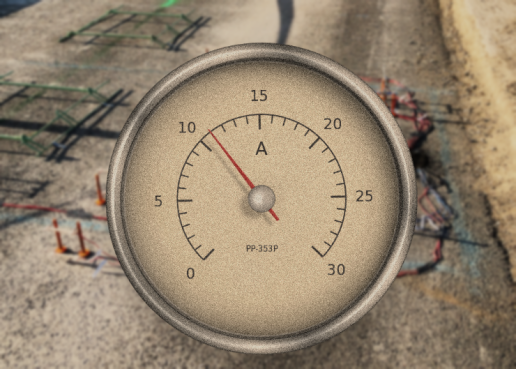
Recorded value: {"value": 11, "unit": "A"}
